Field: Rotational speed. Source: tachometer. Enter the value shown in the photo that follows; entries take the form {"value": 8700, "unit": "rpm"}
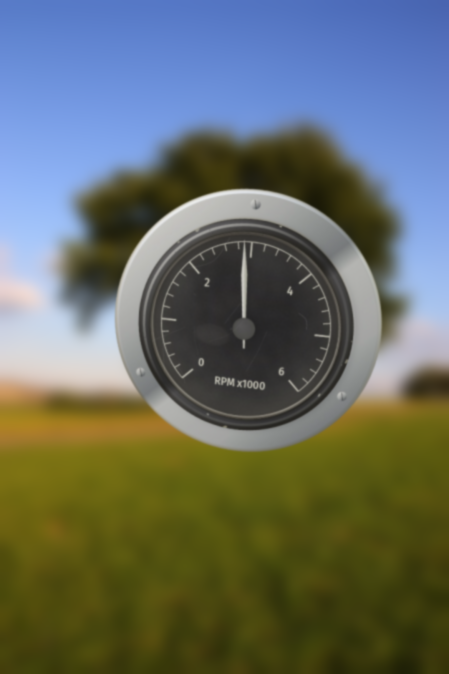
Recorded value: {"value": 2900, "unit": "rpm"}
